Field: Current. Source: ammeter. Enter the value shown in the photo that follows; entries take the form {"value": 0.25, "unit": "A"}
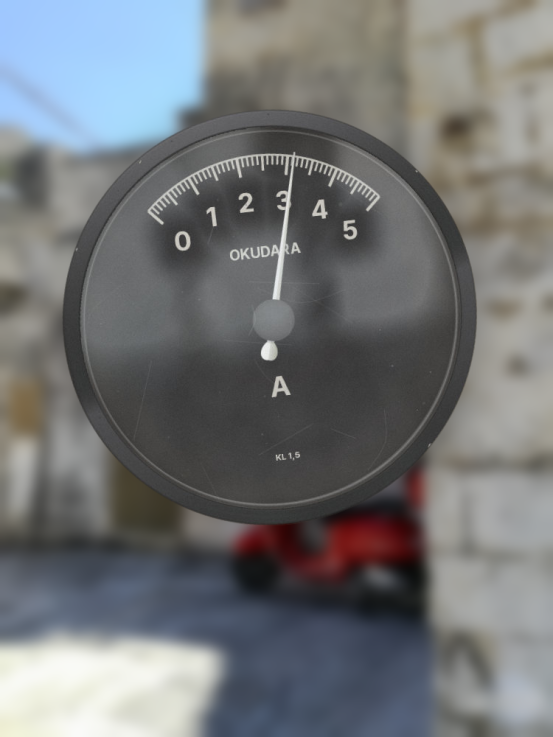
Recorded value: {"value": 3.1, "unit": "A"}
